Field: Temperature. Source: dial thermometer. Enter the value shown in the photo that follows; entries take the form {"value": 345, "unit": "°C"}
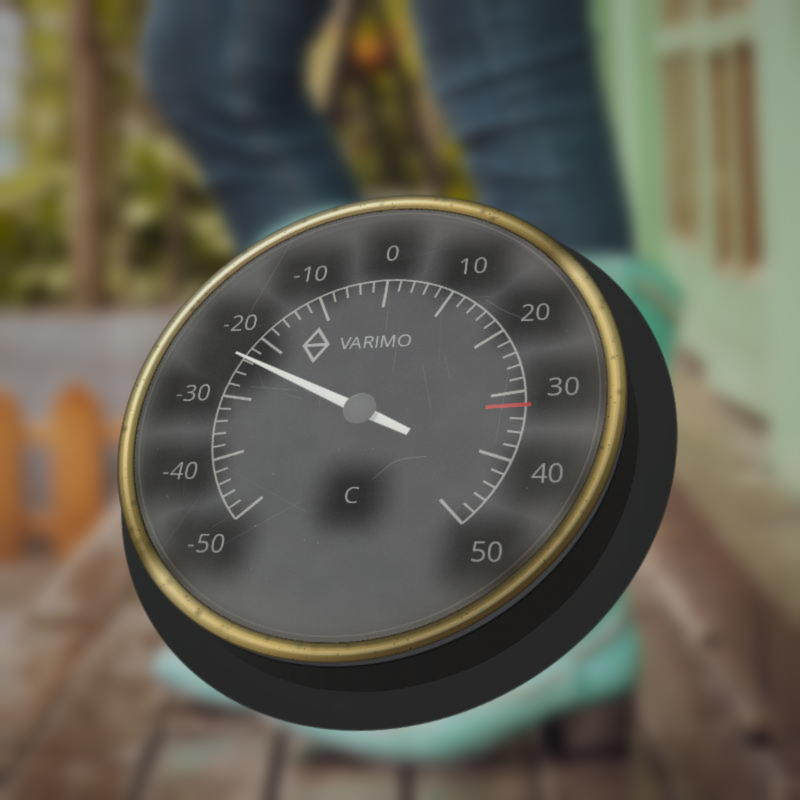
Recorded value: {"value": -24, "unit": "°C"}
